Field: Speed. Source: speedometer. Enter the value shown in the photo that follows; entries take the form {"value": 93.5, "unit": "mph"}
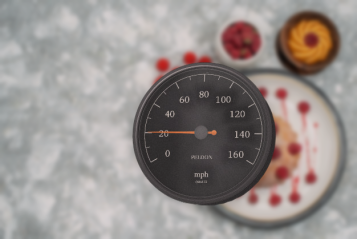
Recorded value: {"value": 20, "unit": "mph"}
